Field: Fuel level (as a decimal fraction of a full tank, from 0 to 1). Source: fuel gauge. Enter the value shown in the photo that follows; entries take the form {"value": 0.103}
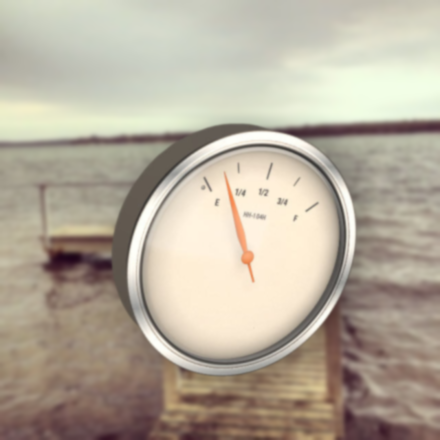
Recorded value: {"value": 0.125}
